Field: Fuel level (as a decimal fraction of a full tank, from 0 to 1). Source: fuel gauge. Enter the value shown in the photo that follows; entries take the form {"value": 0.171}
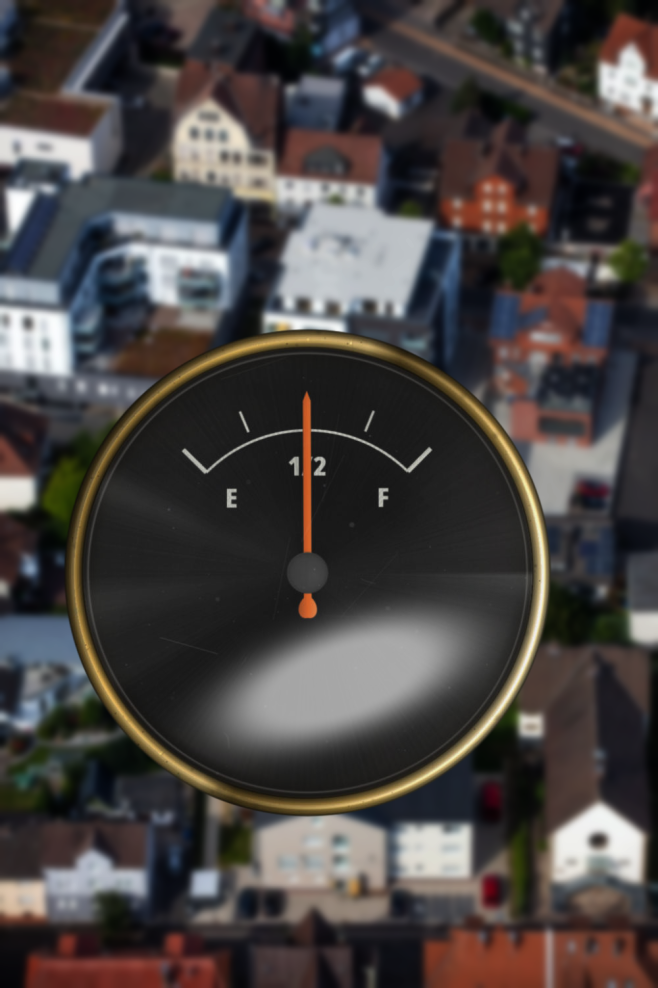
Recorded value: {"value": 0.5}
